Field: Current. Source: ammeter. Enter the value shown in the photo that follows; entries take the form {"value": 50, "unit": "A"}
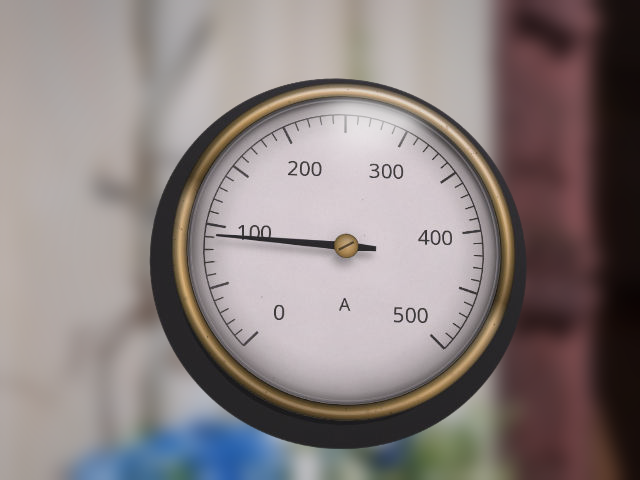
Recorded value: {"value": 90, "unit": "A"}
